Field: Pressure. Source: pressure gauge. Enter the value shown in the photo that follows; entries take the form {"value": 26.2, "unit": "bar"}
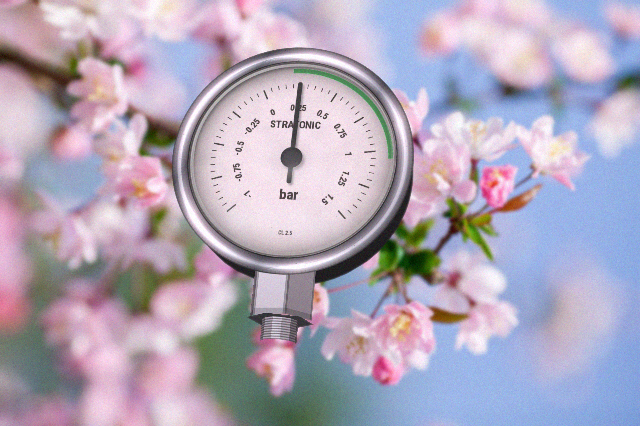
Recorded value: {"value": 0.25, "unit": "bar"}
